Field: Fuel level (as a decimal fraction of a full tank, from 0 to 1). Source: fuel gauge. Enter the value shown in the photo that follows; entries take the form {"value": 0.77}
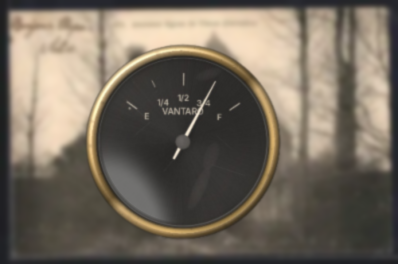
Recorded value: {"value": 0.75}
